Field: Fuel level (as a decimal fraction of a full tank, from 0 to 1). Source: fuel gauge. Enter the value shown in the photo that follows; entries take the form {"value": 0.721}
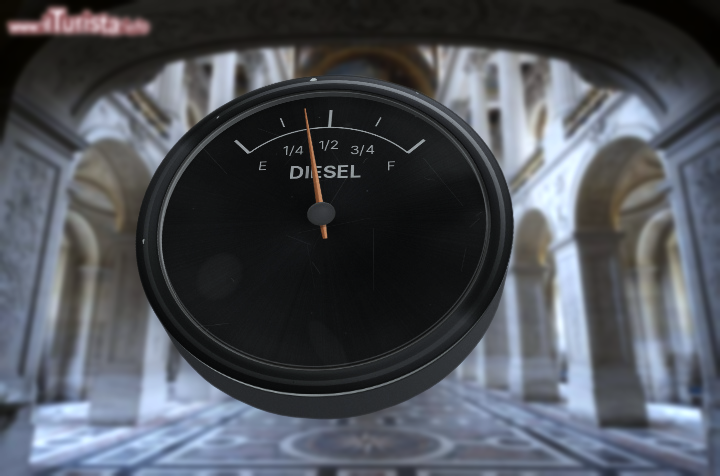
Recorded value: {"value": 0.375}
